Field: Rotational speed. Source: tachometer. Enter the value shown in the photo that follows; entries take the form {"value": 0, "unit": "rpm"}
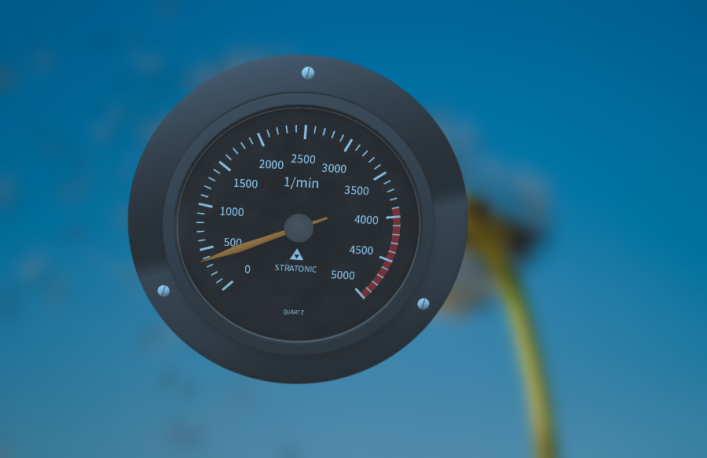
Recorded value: {"value": 400, "unit": "rpm"}
